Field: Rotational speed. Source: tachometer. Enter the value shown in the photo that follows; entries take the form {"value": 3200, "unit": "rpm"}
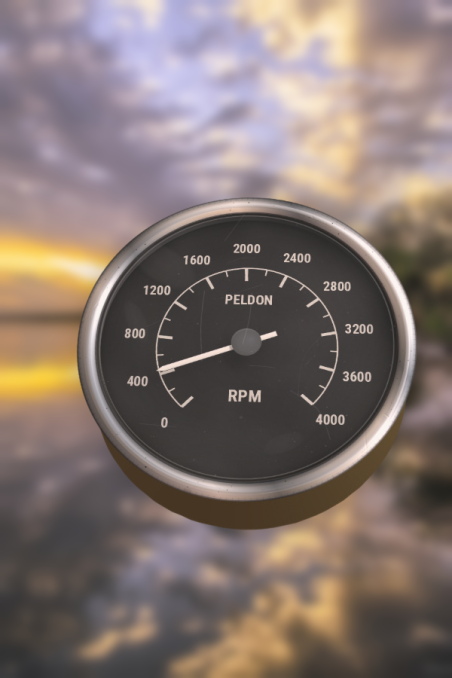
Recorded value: {"value": 400, "unit": "rpm"}
